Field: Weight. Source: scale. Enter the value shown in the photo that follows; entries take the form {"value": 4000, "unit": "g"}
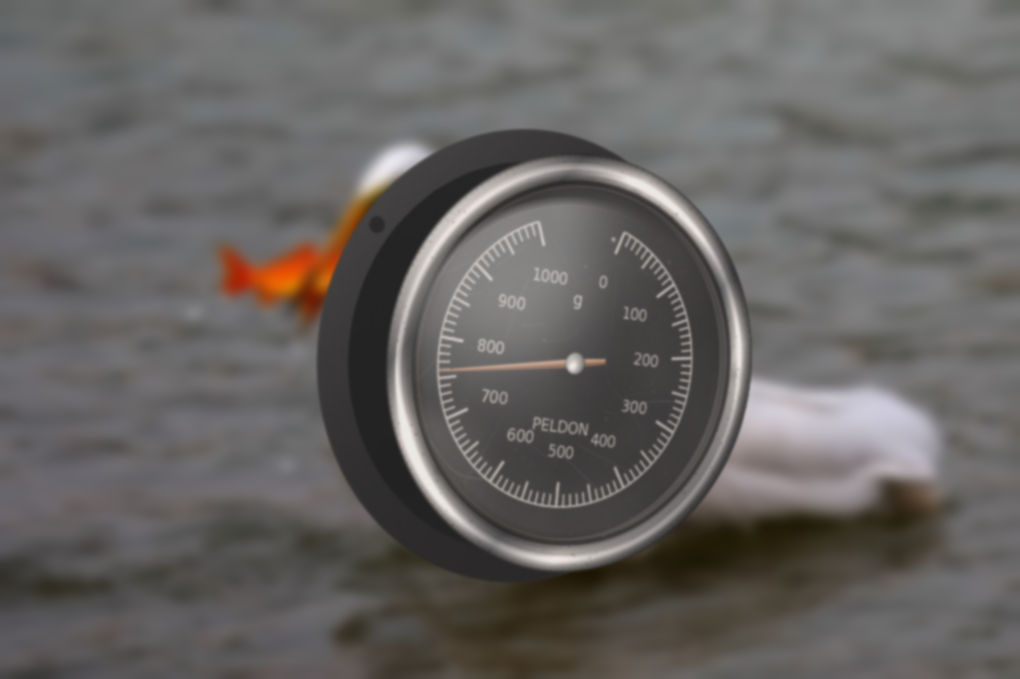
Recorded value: {"value": 760, "unit": "g"}
